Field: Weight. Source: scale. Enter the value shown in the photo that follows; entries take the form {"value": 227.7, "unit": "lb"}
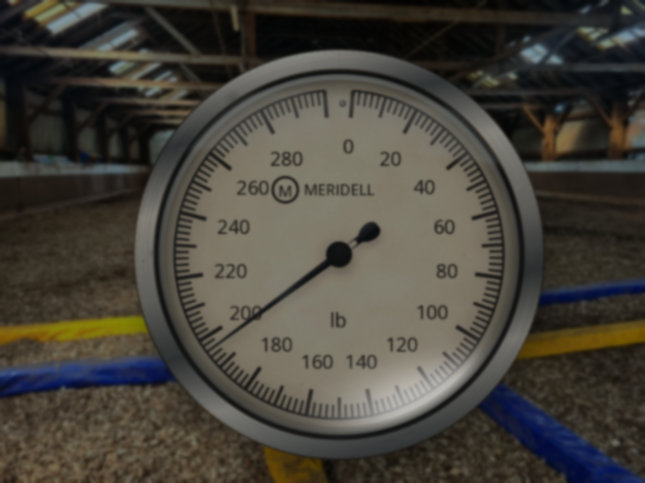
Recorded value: {"value": 196, "unit": "lb"}
